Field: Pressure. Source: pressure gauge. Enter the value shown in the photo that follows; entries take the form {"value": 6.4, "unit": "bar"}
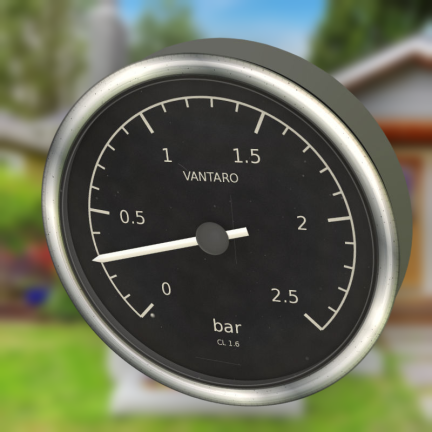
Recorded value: {"value": 0.3, "unit": "bar"}
